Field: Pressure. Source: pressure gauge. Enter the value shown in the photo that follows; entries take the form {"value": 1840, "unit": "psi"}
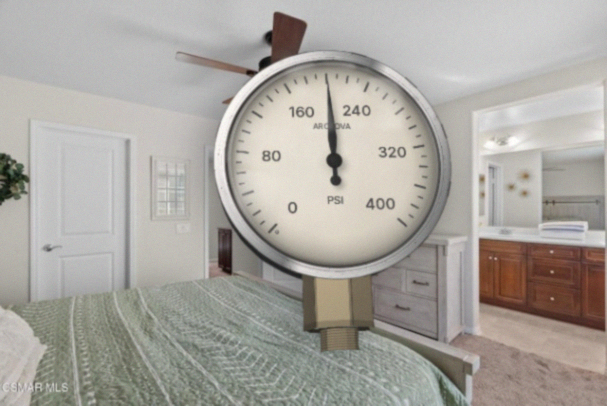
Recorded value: {"value": 200, "unit": "psi"}
